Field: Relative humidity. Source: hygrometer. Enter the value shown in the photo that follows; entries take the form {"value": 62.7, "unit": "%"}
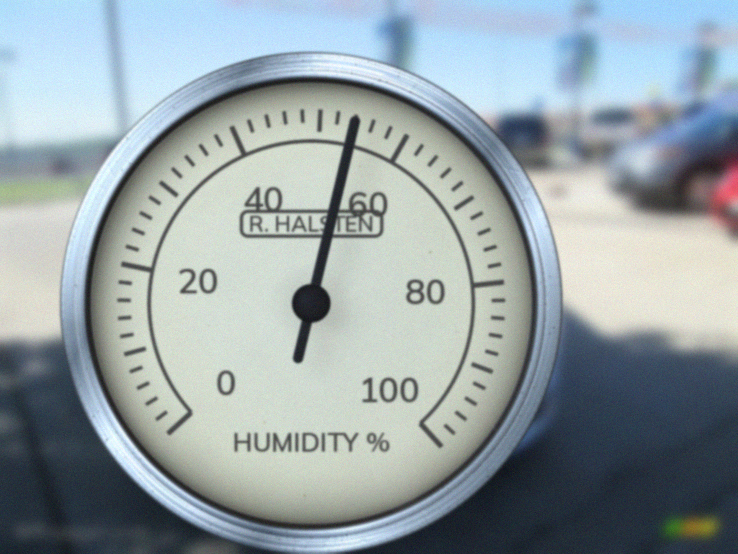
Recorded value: {"value": 54, "unit": "%"}
